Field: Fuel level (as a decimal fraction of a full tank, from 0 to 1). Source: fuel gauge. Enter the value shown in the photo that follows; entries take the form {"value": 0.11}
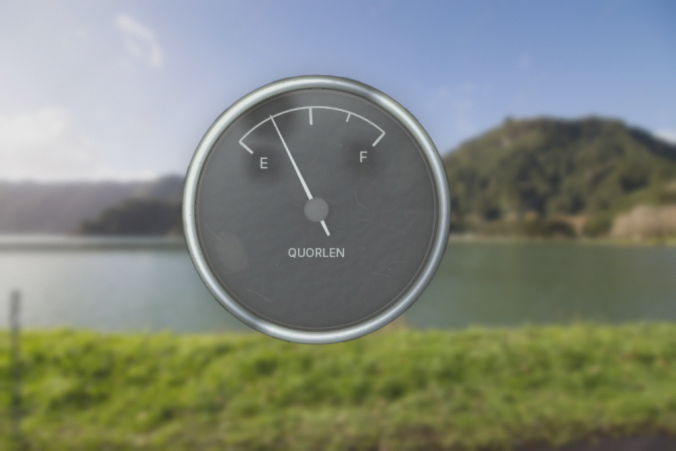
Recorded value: {"value": 0.25}
